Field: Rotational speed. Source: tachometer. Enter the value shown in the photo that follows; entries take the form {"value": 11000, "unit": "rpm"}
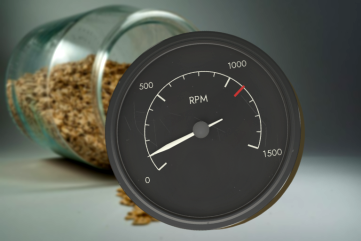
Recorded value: {"value": 100, "unit": "rpm"}
